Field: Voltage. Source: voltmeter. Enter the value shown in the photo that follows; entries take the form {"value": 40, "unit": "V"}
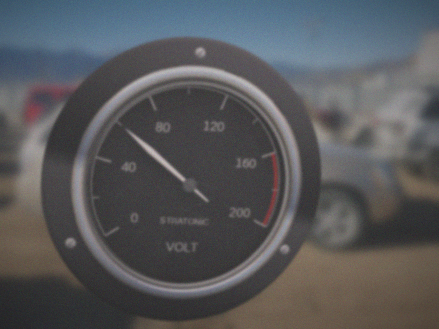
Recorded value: {"value": 60, "unit": "V"}
